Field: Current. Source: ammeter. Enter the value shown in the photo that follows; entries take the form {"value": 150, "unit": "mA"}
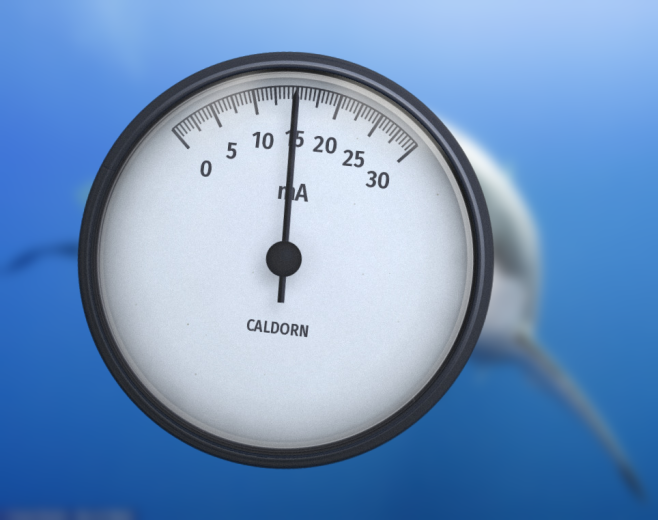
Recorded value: {"value": 15, "unit": "mA"}
